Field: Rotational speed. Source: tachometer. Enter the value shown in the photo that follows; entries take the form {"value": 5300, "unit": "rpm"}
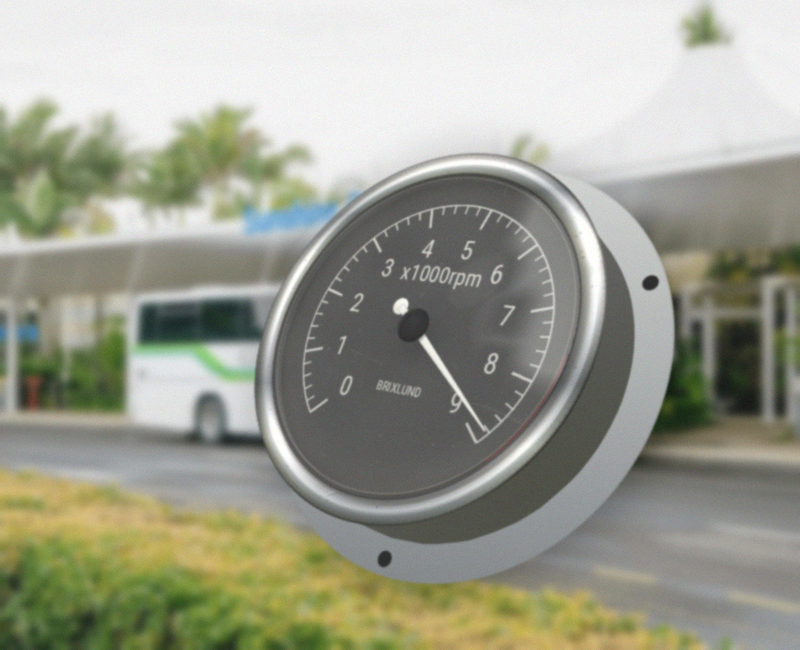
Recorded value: {"value": 8800, "unit": "rpm"}
